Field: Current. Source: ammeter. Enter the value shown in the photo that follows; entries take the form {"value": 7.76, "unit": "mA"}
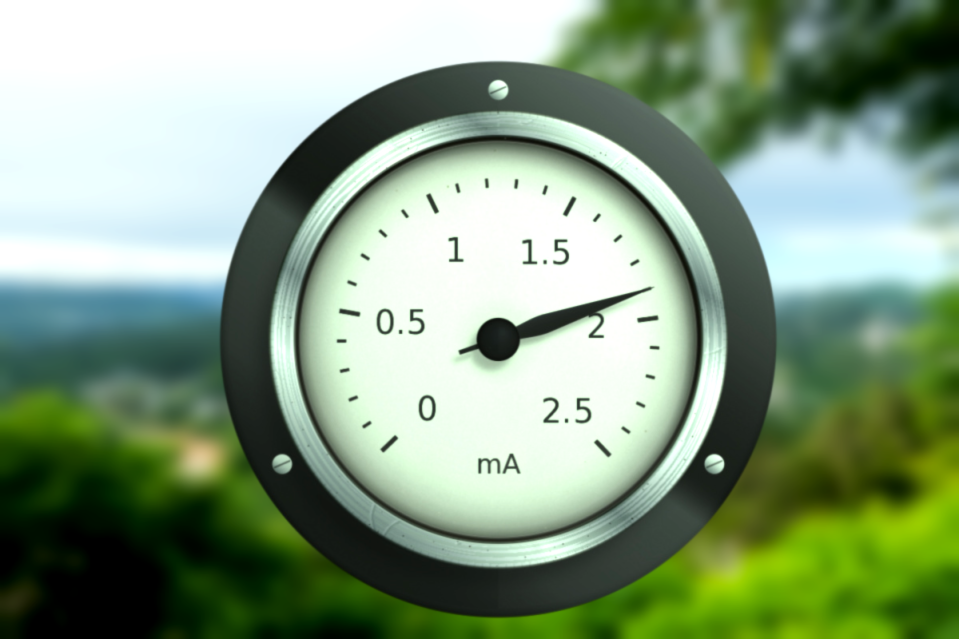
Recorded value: {"value": 1.9, "unit": "mA"}
